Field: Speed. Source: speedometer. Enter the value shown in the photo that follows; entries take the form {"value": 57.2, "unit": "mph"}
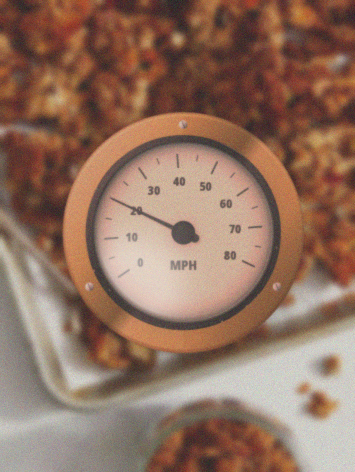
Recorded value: {"value": 20, "unit": "mph"}
